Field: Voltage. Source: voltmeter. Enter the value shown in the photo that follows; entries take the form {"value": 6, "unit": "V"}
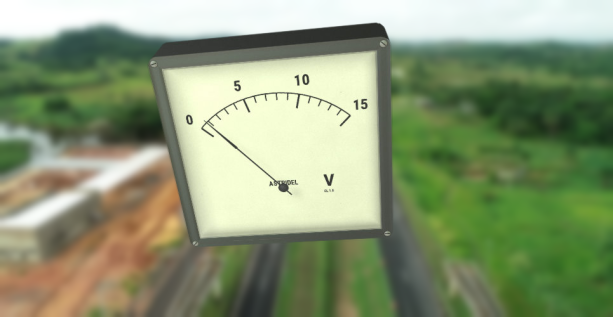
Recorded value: {"value": 1, "unit": "V"}
